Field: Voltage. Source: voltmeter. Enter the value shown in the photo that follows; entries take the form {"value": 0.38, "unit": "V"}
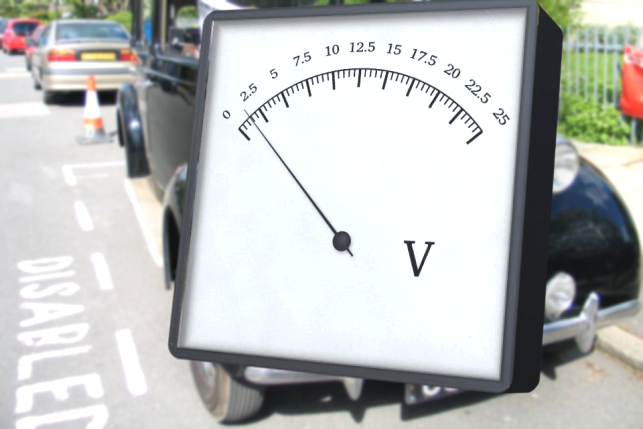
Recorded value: {"value": 1.5, "unit": "V"}
